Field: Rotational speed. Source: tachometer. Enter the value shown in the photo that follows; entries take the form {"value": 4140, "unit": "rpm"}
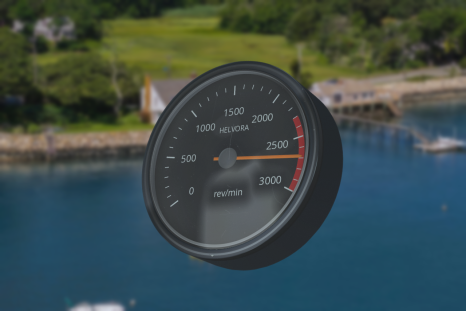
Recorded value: {"value": 2700, "unit": "rpm"}
